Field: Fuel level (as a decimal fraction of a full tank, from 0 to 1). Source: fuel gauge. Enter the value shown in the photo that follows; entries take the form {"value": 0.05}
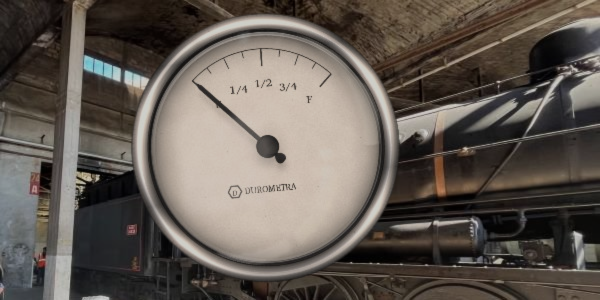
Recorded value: {"value": 0}
